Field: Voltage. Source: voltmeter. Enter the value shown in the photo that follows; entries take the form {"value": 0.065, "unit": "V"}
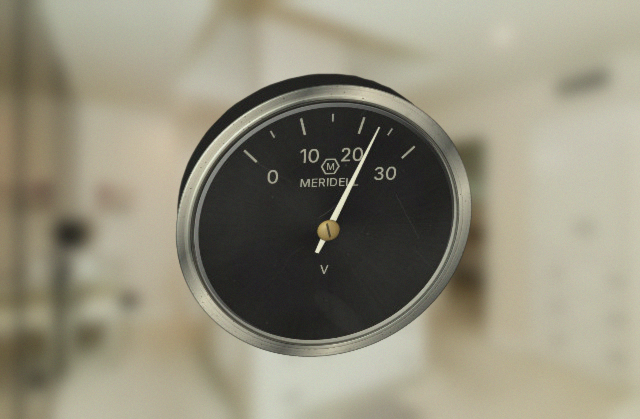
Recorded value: {"value": 22.5, "unit": "V"}
